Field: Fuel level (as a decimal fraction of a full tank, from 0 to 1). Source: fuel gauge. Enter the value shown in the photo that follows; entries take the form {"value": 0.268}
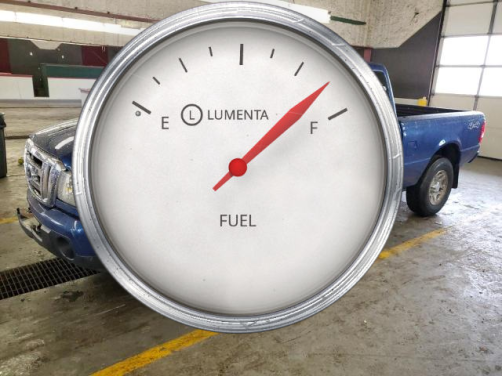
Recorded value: {"value": 0.875}
